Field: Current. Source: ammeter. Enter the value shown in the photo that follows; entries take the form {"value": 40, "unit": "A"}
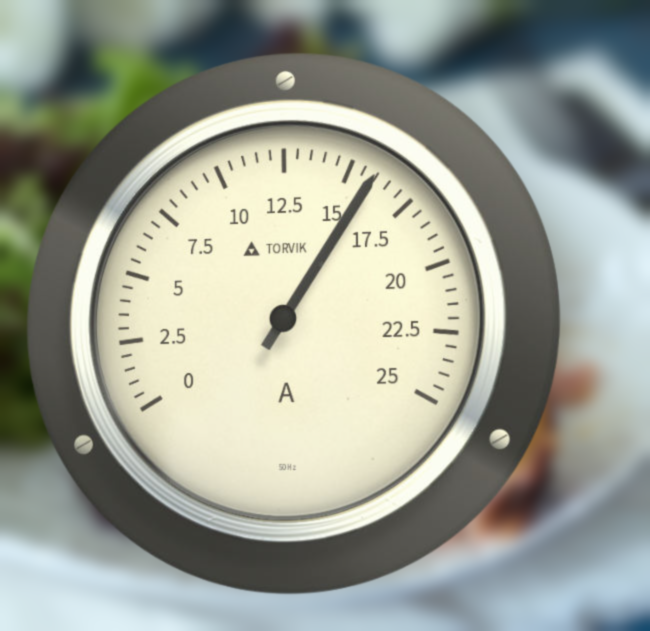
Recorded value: {"value": 16, "unit": "A"}
